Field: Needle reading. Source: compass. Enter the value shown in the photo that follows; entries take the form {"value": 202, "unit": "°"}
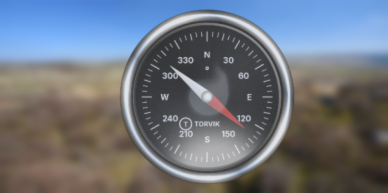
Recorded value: {"value": 130, "unit": "°"}
